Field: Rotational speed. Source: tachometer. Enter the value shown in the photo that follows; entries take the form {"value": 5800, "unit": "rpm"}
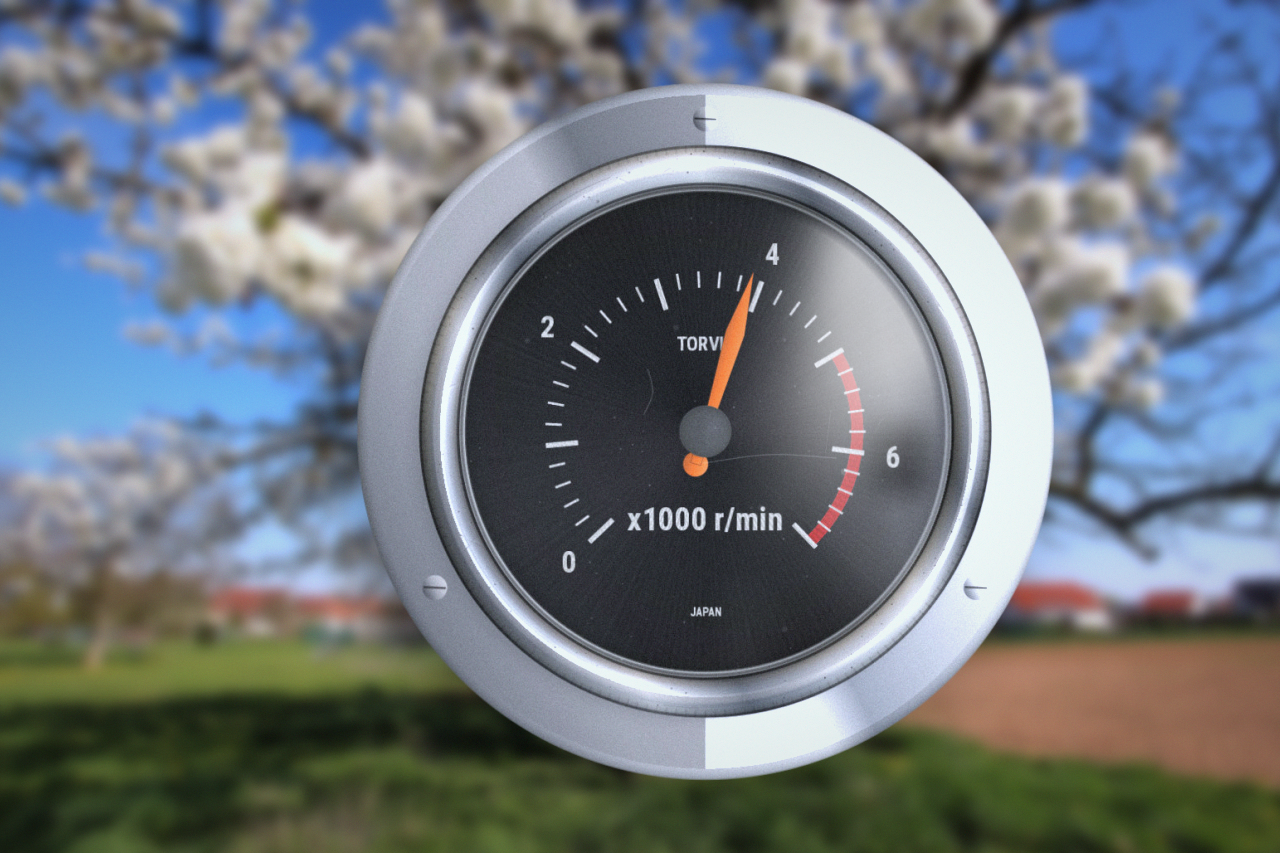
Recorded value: {"value": 3900, "unit": "rpm"}
